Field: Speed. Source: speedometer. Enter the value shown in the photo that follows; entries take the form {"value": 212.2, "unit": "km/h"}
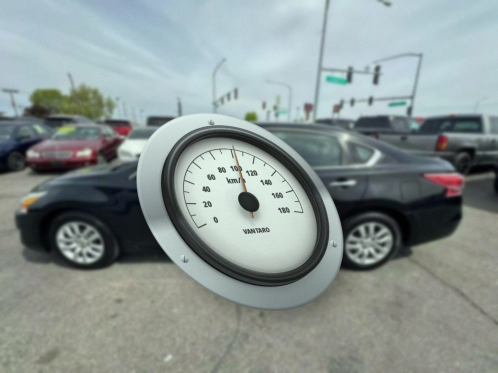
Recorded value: {"value": 100, "unit": "km/h"}
